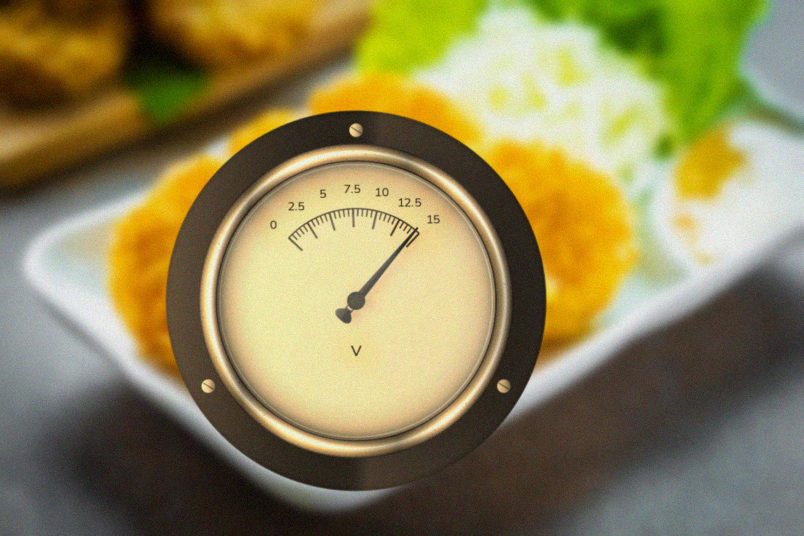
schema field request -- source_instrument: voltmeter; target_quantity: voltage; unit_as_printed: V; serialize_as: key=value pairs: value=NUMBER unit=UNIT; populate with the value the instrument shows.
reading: value=14.5 unit=V
